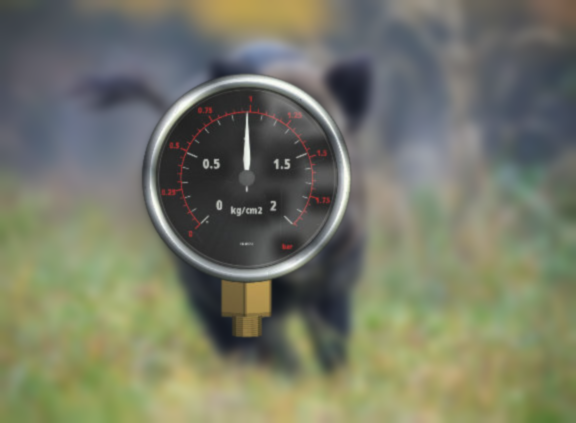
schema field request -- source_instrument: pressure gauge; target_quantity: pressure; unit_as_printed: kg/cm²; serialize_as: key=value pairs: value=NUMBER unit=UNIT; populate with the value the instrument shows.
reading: value=1 unit=kg/cm²
